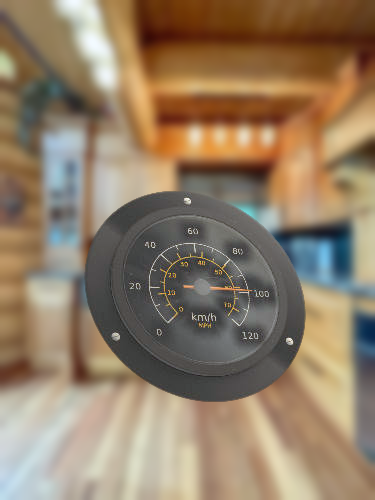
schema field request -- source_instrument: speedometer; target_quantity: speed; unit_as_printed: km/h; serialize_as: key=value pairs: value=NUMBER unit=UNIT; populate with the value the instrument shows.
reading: value=100 unit=km/h
